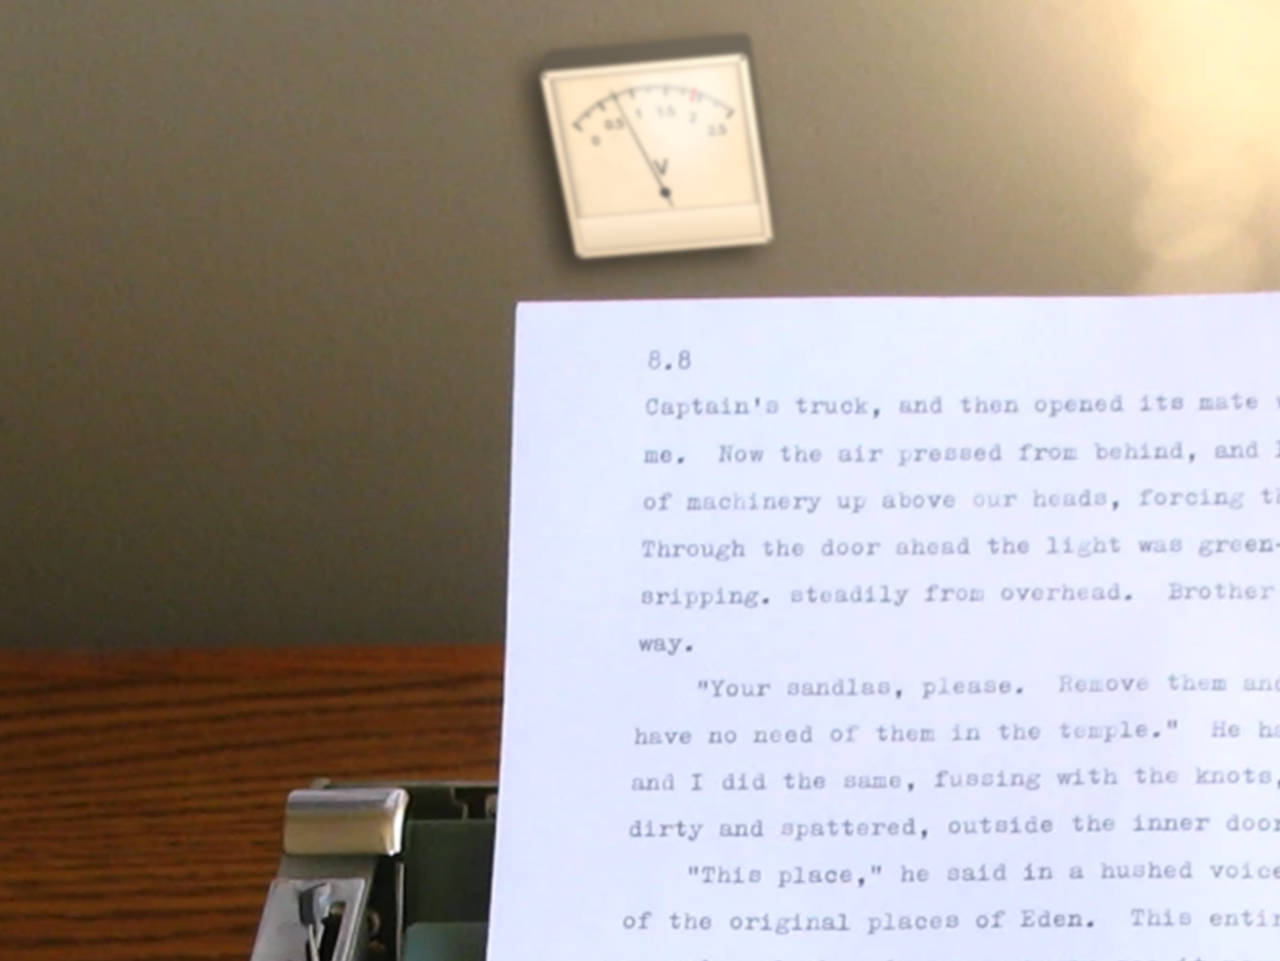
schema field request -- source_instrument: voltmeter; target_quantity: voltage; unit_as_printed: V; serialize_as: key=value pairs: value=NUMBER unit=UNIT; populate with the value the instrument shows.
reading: value=0.75 unit=V
